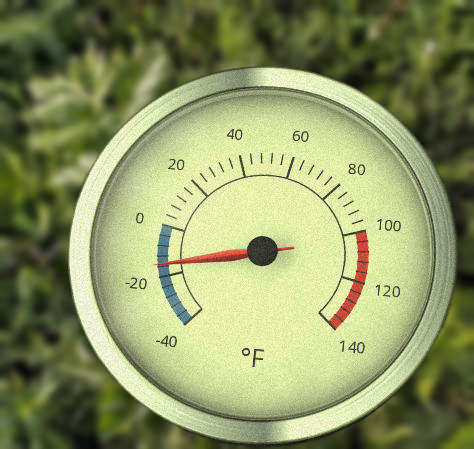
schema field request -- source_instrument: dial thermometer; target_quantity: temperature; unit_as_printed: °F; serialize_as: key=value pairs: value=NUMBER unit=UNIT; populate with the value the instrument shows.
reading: value=-16 unit=°F
